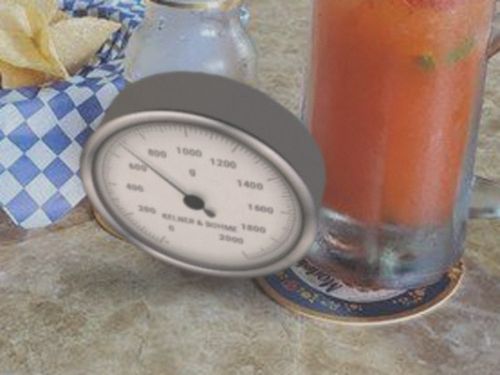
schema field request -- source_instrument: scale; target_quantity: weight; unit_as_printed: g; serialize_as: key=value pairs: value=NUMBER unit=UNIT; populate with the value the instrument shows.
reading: value=700 unit=g
